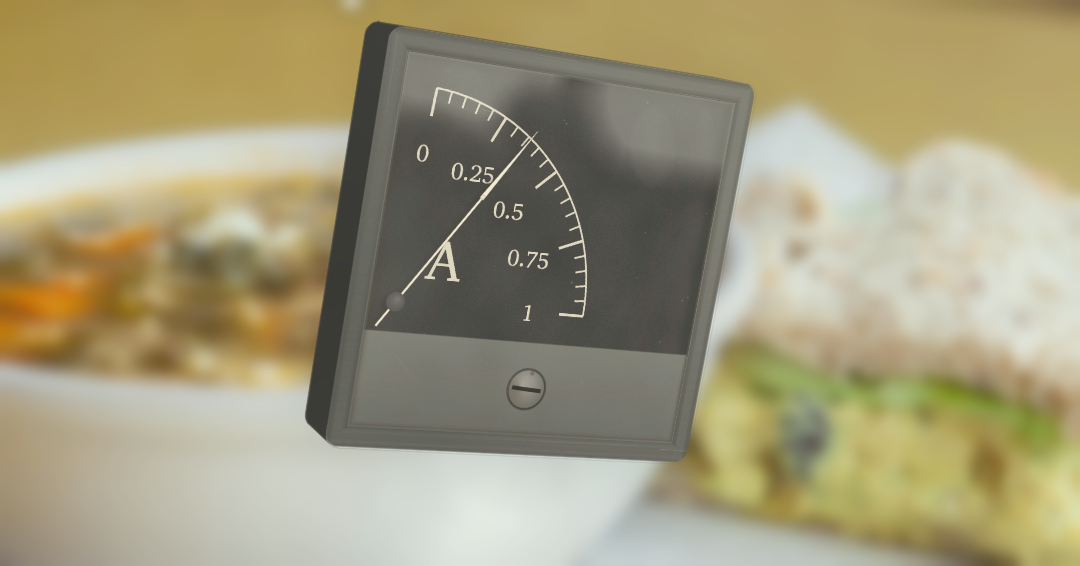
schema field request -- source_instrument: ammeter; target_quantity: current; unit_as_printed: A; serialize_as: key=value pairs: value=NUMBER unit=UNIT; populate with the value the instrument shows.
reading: value=0.35 unit=A
